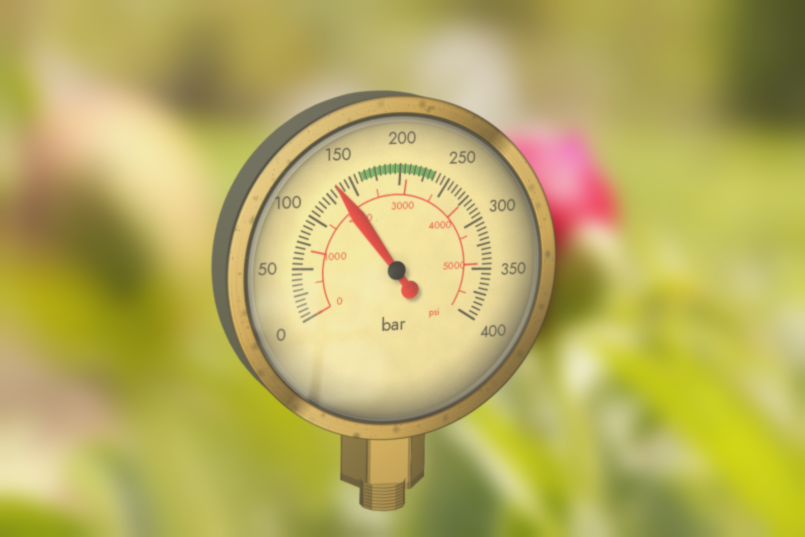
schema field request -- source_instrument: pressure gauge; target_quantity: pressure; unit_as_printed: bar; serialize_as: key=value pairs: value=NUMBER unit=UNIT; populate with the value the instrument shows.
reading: value=135 unit=bar
